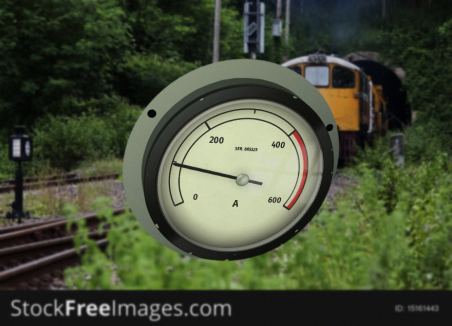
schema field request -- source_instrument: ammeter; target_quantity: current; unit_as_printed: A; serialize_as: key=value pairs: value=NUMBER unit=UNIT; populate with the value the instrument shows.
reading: value=100 unit=A
